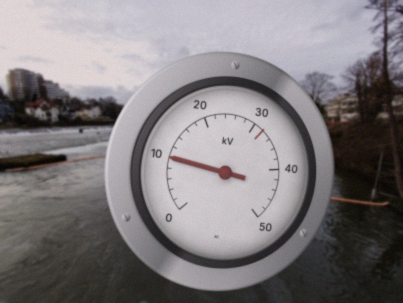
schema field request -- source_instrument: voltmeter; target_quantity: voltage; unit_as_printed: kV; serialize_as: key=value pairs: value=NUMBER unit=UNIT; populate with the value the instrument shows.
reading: value=10 unit=kV
